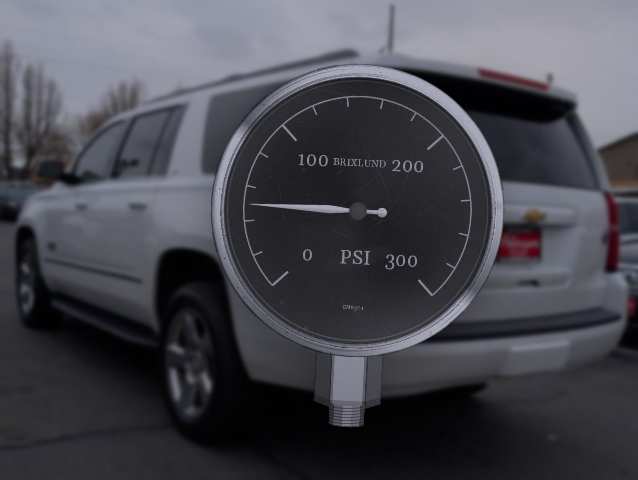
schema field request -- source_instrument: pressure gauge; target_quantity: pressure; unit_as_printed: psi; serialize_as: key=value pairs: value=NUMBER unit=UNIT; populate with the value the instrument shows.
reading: value=50 unit=psi
